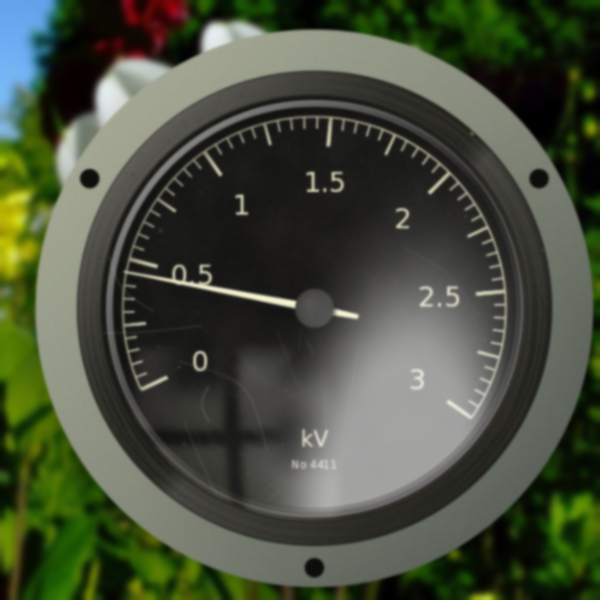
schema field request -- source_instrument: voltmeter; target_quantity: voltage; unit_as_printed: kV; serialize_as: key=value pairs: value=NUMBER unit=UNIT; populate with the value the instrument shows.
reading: value=0.45 unit=kV
